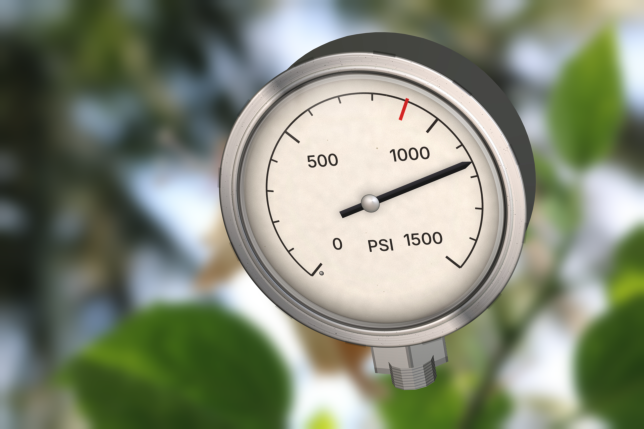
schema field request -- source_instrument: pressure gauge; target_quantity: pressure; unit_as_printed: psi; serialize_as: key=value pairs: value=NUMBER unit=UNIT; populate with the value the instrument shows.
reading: value=1150 unit=psi
